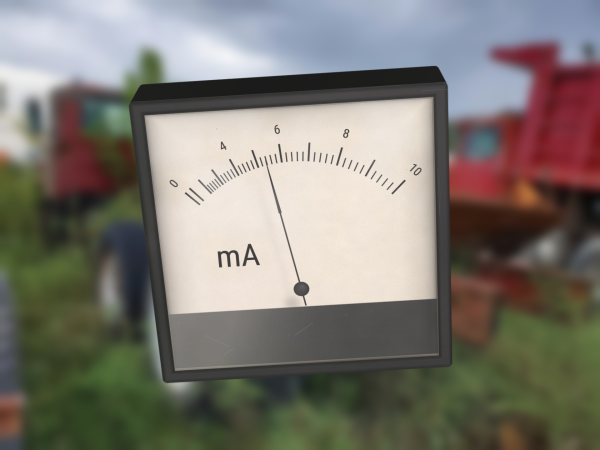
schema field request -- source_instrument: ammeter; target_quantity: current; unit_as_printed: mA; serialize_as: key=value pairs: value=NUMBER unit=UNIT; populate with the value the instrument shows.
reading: value=5.4 unit=mA
